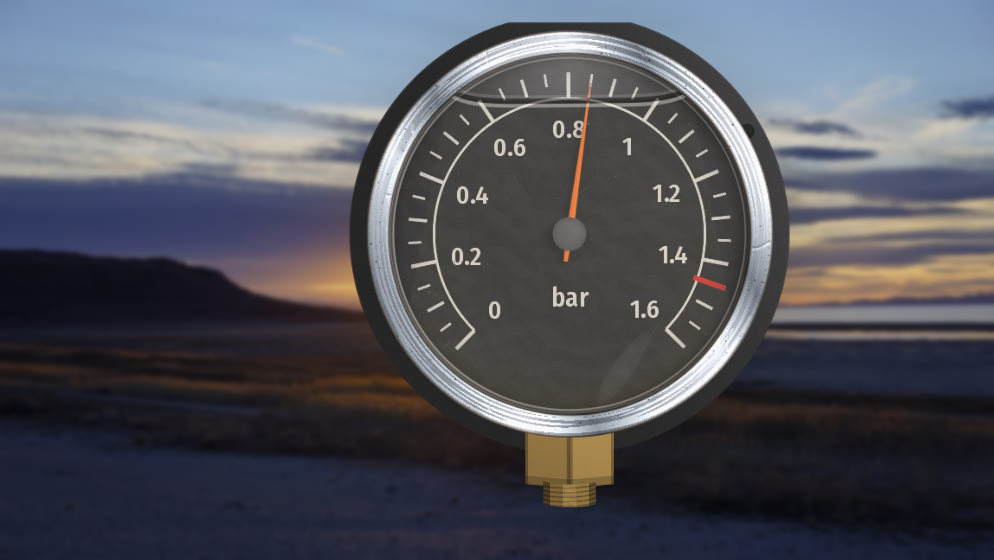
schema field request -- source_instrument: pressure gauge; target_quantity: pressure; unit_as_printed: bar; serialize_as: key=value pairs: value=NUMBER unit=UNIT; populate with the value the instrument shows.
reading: value=0.85 unit=bar
